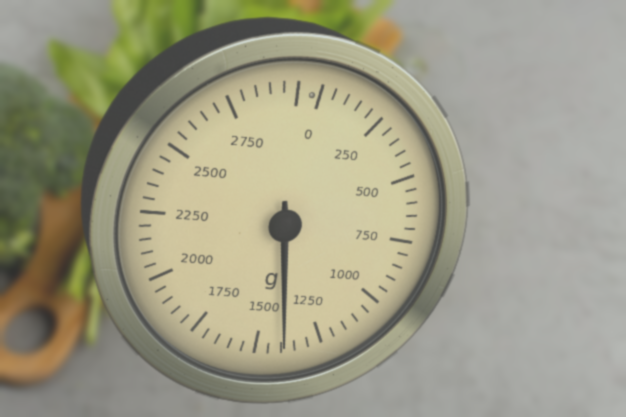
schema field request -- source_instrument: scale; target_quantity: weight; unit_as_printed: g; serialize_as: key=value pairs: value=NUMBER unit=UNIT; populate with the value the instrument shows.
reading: value=1400 unit=g
